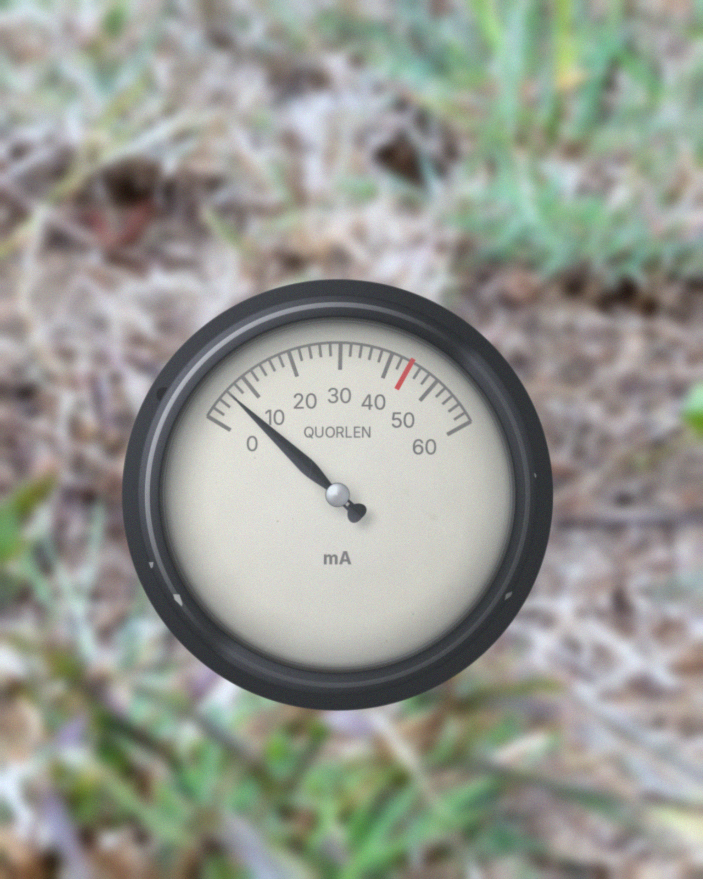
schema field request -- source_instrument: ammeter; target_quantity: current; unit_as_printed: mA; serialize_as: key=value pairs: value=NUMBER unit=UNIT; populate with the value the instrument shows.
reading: value=6 unit=mA
